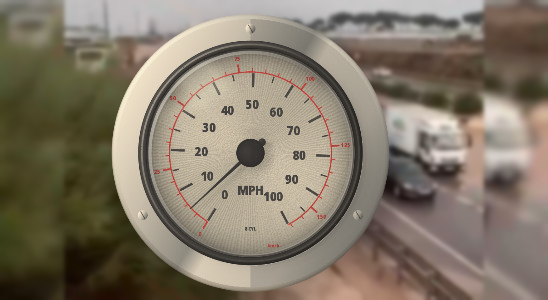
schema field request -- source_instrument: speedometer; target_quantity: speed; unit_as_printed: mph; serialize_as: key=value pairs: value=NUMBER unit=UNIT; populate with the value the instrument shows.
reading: value=5 unit=mph
